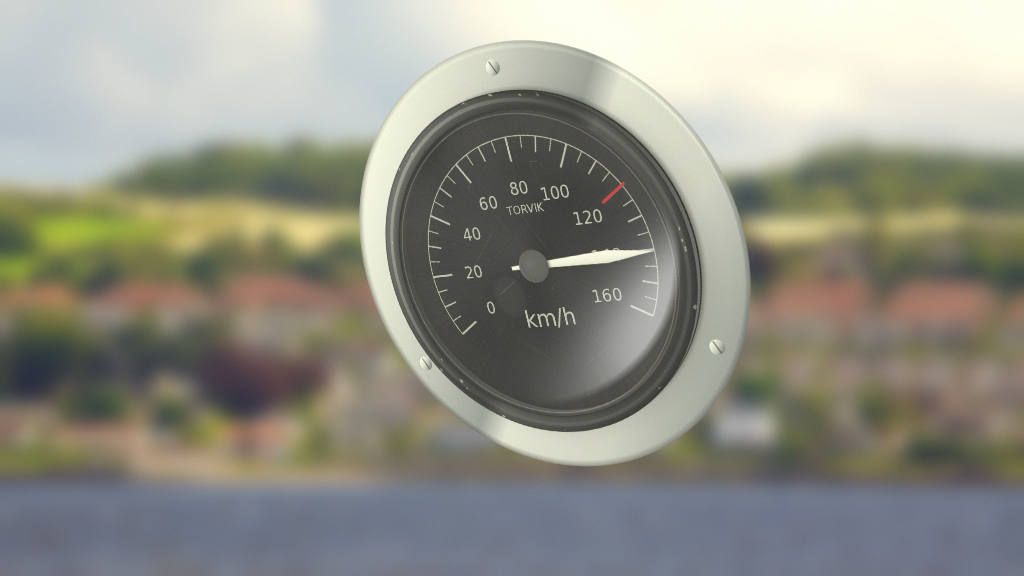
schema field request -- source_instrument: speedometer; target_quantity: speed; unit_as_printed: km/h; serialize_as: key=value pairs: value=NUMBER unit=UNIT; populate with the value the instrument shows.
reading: value=140 unit=km/h
